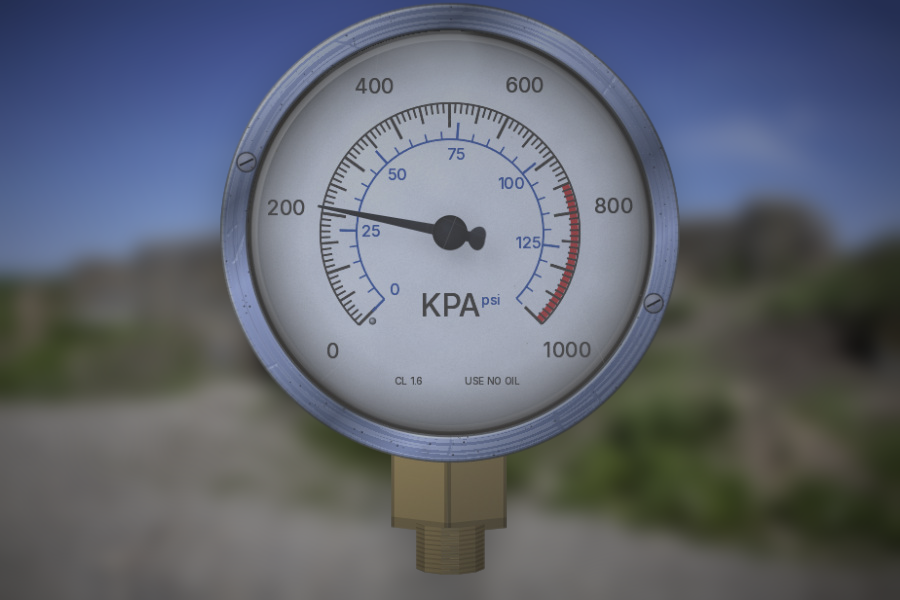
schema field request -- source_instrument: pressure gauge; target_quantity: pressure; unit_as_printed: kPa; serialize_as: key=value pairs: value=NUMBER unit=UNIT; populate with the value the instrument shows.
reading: value=210 unit=kPa
